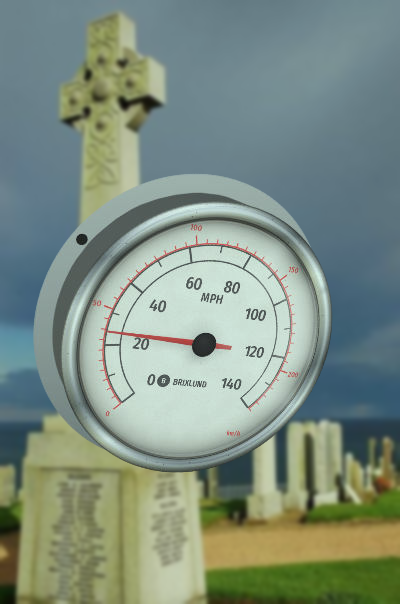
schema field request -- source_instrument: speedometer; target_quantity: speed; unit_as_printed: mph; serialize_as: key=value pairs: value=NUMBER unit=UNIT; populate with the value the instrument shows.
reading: value=25 unit=mph
